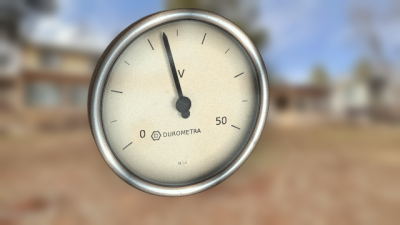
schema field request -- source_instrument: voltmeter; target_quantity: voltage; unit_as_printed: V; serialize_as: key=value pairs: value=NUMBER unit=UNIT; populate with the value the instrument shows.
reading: value=22.5 unit=V
